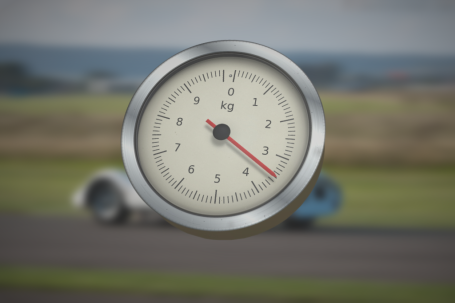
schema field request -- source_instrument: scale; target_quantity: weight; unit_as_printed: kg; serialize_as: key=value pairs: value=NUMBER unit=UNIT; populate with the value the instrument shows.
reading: value=3.5 unit=kg
